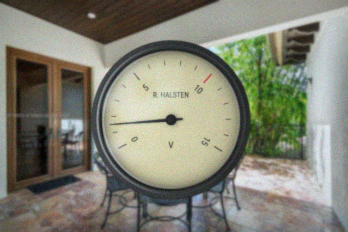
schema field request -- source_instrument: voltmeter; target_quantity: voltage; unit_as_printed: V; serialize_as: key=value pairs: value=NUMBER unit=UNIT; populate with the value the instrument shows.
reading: value=1.5 unit=V
